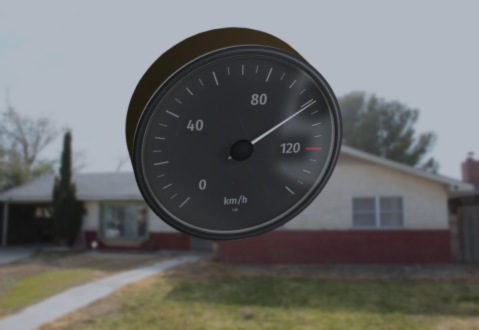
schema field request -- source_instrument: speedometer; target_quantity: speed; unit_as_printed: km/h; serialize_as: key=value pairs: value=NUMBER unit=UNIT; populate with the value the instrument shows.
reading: value=100 unit=km/h
